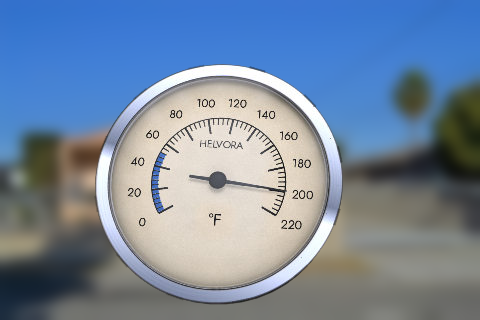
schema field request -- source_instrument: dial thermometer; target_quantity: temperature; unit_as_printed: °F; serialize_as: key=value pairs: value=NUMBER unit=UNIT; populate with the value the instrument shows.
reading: value=200 unit=°F
